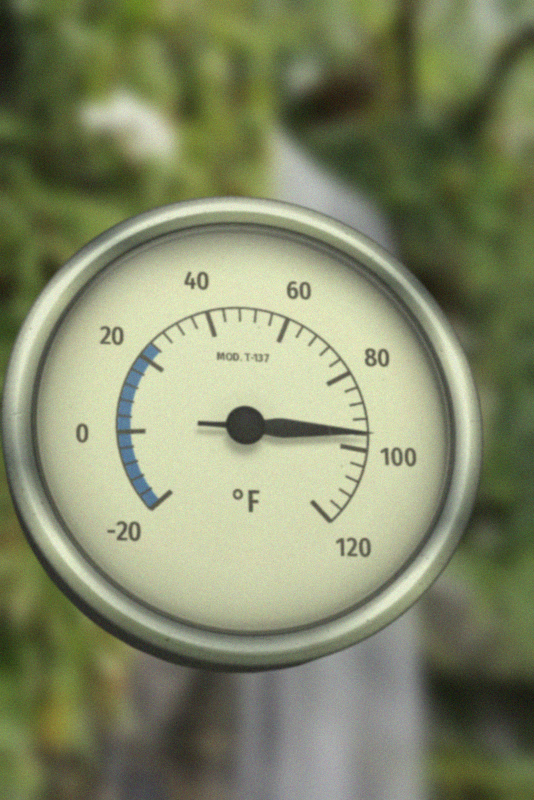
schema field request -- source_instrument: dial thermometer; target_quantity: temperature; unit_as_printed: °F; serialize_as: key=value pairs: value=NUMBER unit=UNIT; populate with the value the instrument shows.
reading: value=96 unit=°F
